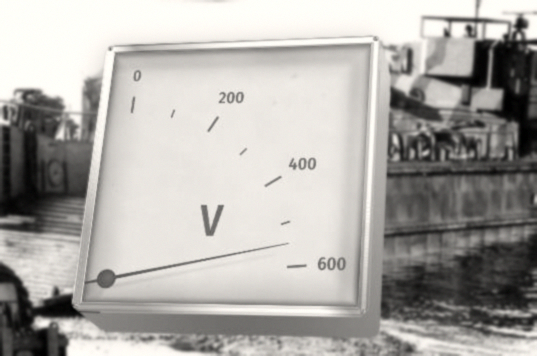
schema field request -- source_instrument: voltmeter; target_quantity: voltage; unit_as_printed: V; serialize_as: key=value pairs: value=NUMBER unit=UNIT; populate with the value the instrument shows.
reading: value=550 unit=V
